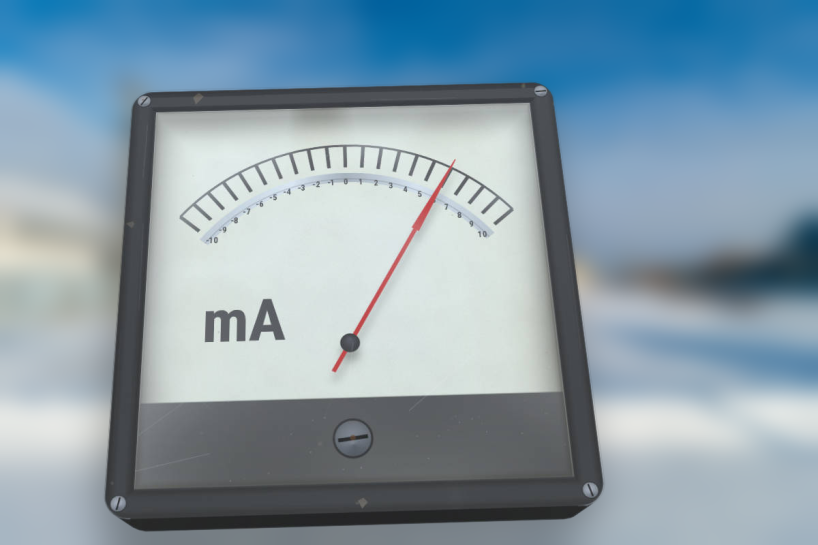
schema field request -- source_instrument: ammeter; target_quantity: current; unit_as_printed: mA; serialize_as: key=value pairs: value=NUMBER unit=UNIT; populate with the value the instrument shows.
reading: value=6 unit=mA
